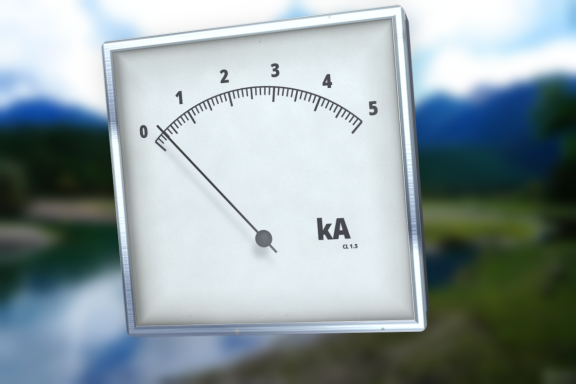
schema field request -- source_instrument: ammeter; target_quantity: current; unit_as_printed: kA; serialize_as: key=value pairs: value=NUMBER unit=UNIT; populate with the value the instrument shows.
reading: value=0.3 unit=kA
